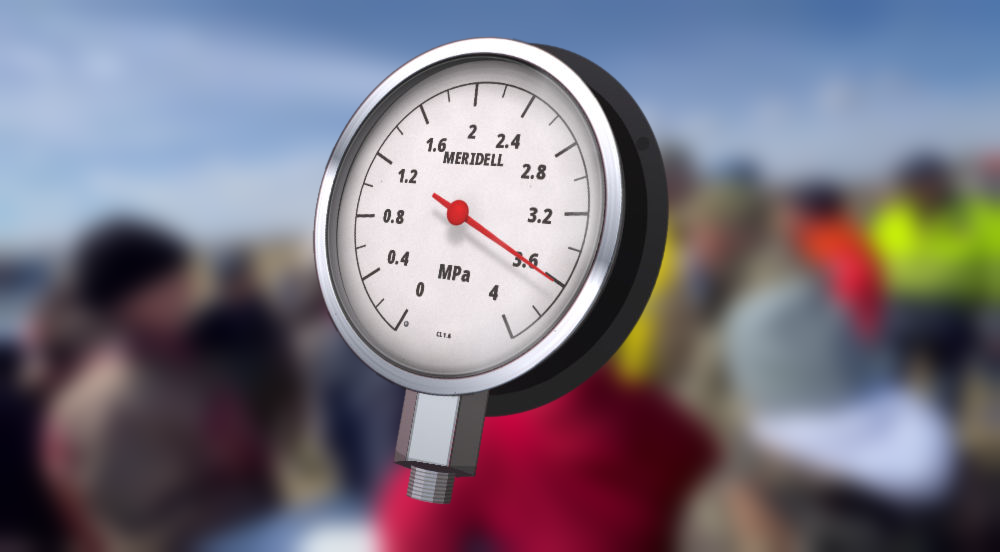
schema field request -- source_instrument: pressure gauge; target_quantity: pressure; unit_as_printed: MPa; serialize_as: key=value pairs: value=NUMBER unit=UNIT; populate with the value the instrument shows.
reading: value=3.6 unit=MPa
